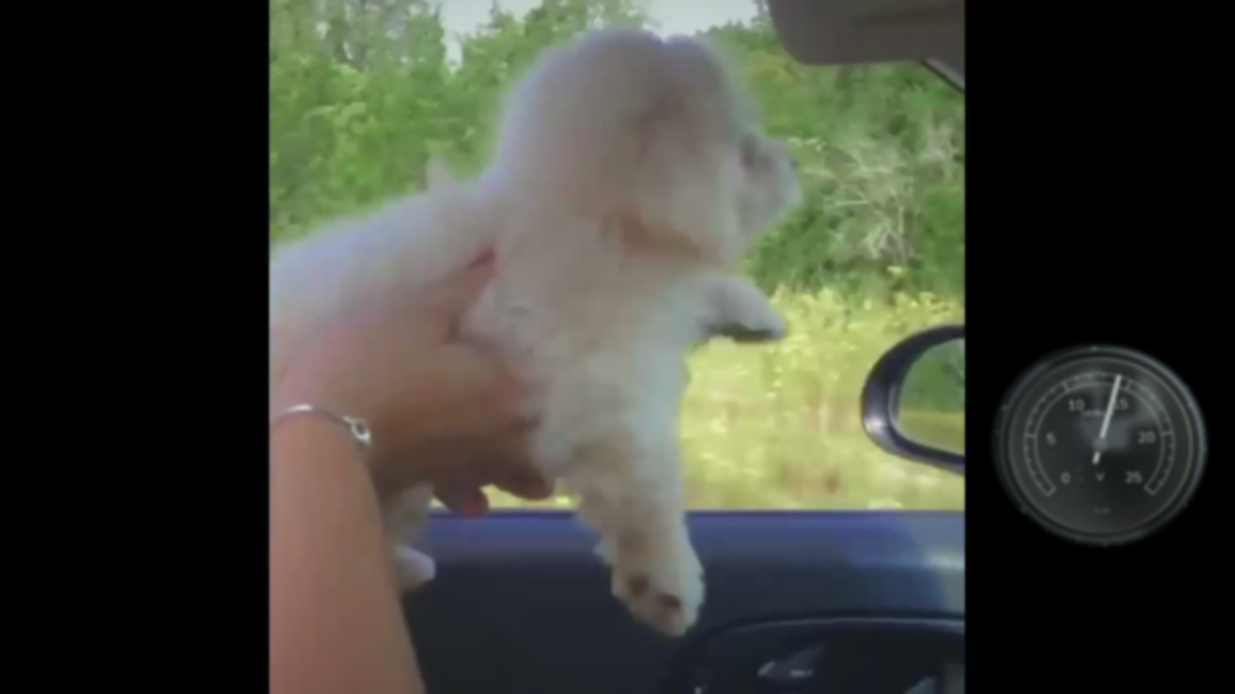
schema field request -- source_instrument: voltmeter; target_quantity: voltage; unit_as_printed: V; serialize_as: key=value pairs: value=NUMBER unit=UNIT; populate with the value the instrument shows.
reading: value=14 unit=V
